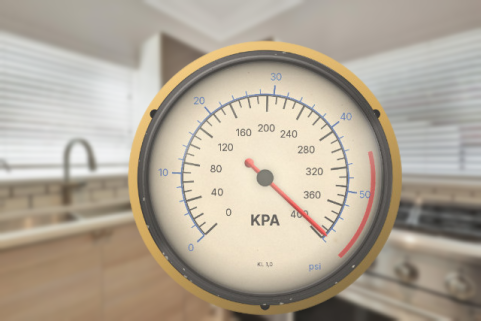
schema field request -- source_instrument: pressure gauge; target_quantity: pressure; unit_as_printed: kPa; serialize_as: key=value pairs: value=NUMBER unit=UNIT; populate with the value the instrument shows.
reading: value=395 unit=kPa
